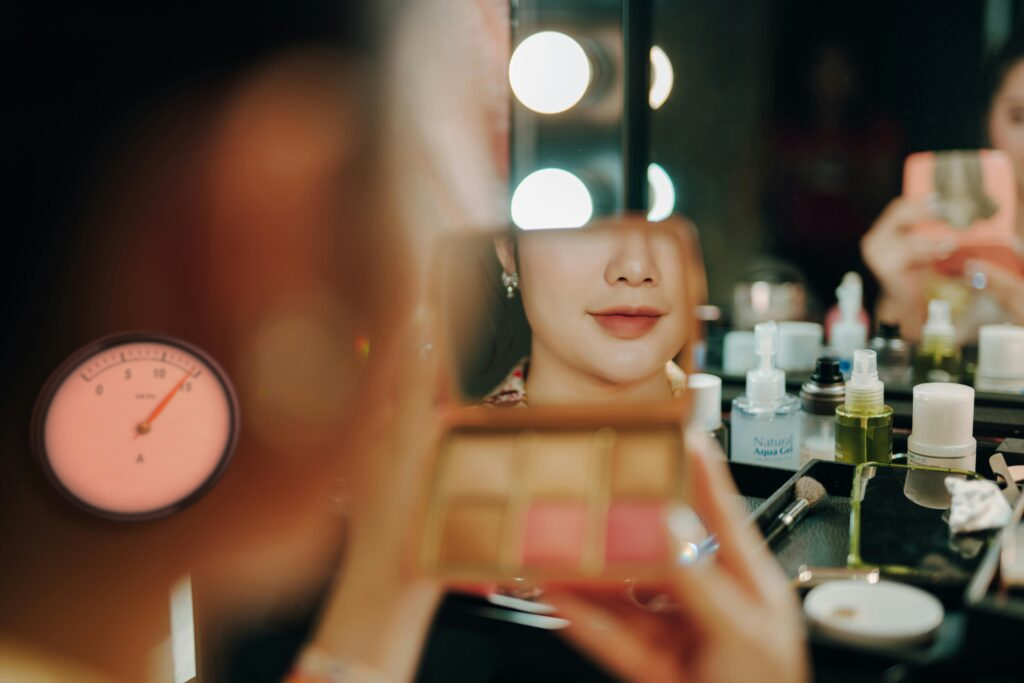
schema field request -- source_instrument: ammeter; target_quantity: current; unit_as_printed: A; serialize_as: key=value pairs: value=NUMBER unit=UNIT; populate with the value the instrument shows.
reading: value=14 unit=A
